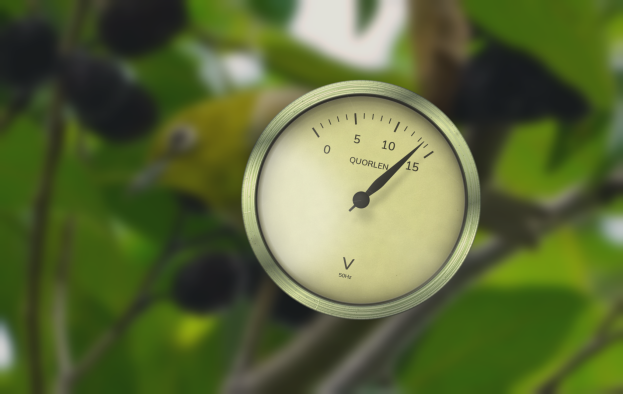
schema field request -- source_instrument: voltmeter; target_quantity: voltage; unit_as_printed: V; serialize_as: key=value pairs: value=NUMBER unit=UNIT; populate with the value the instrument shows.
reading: value=13.5 unit=V
